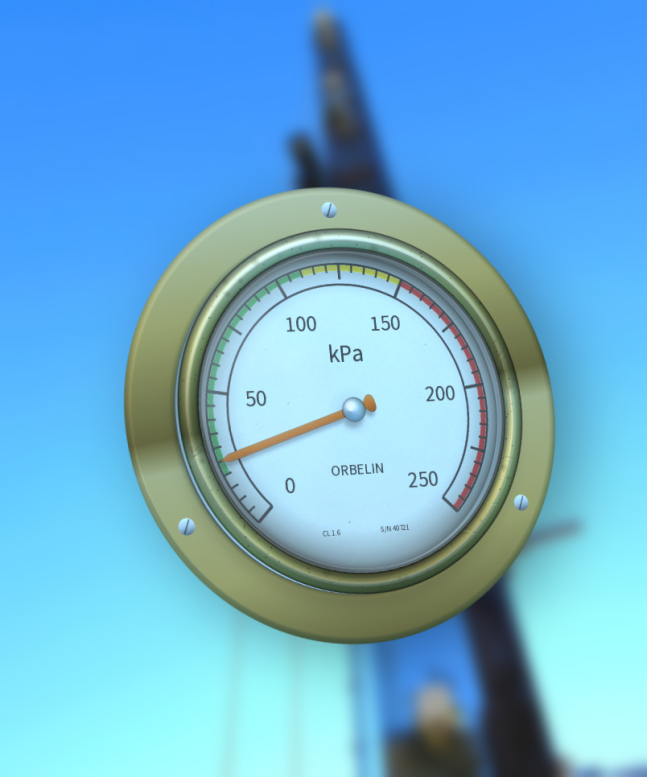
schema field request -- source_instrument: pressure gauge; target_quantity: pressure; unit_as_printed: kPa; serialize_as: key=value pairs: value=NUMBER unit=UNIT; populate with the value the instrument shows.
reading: value=25 unit=kPa
